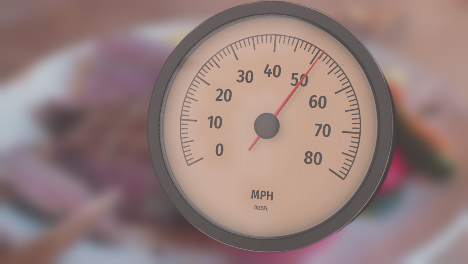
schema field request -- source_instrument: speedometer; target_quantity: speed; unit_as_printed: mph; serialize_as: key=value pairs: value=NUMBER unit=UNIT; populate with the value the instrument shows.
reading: value=51 unit=mph
